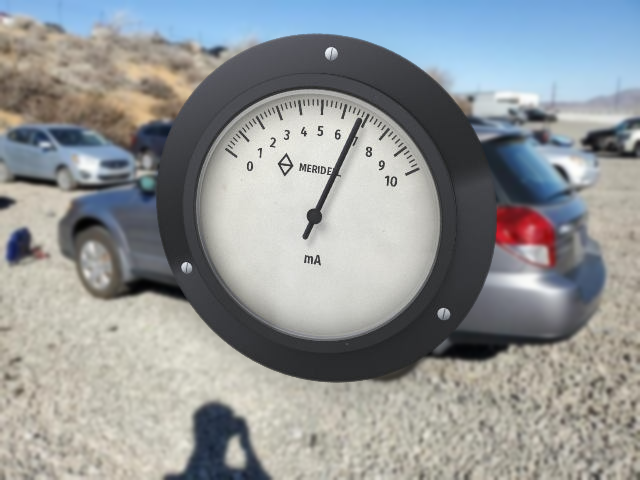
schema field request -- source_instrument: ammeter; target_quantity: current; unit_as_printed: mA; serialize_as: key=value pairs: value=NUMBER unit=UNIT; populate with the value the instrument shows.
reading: value=6.8 unit=mA
